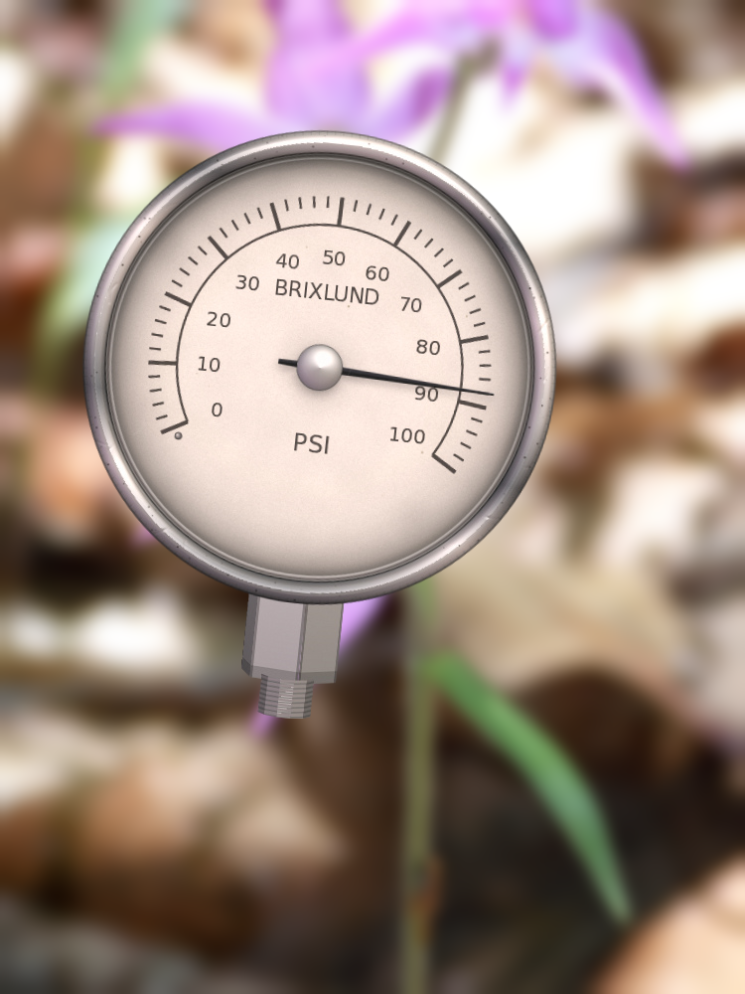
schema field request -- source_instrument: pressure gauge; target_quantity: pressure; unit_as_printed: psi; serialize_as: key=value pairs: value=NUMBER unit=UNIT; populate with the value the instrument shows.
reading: value=88 unit=psi
